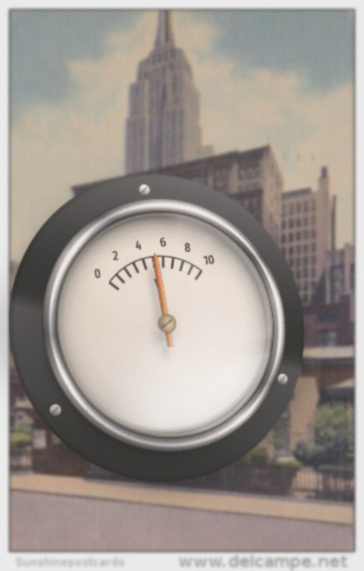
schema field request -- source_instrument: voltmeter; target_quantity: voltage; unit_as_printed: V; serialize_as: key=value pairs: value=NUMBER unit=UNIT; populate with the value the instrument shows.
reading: value=5 unit=V
